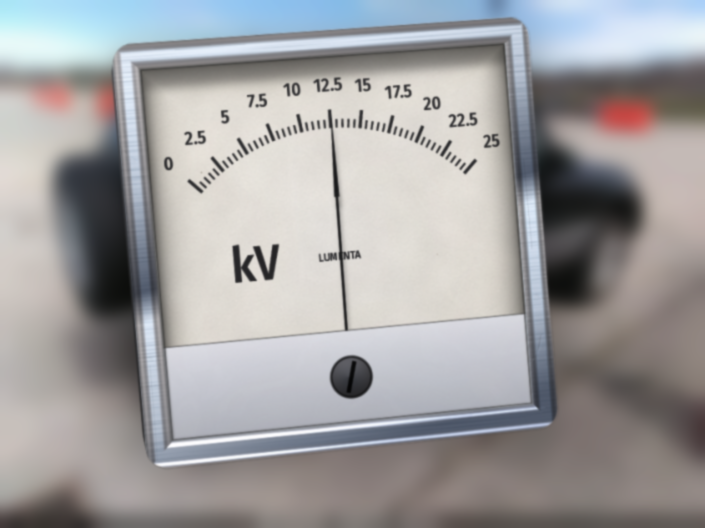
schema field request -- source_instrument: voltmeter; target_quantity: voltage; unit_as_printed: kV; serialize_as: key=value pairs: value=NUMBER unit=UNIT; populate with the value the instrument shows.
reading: value=12.5 unit=kV
